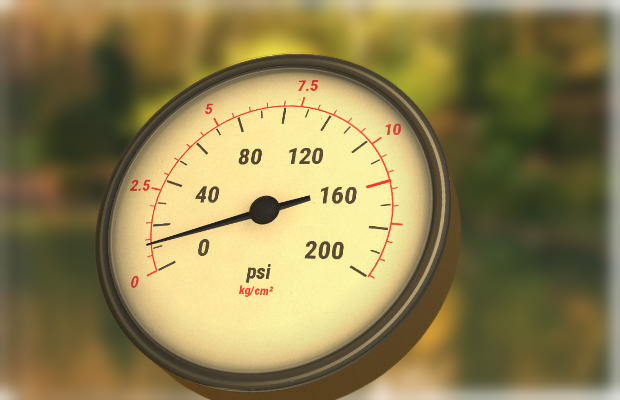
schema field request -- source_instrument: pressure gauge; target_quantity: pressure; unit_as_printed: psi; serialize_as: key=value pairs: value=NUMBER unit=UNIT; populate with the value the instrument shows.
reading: value=10 unit=psi
